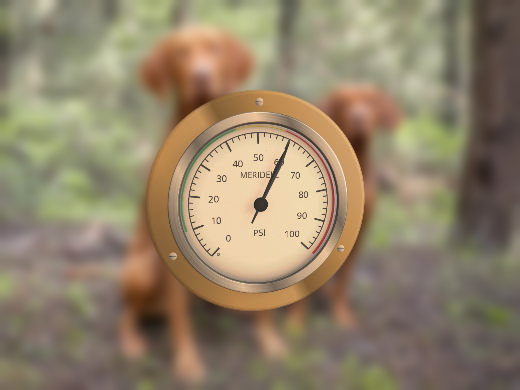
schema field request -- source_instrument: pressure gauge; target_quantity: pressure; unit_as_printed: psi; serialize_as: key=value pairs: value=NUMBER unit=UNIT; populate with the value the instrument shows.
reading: value=60 unit=psi
